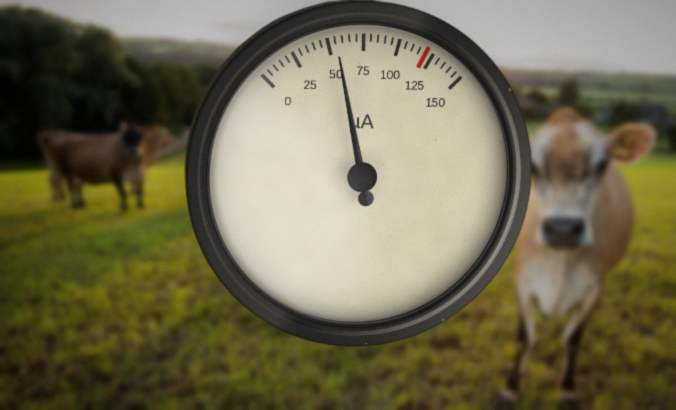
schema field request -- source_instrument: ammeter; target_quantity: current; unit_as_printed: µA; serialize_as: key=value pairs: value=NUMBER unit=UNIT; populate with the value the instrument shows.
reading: value=55 unit=µA
